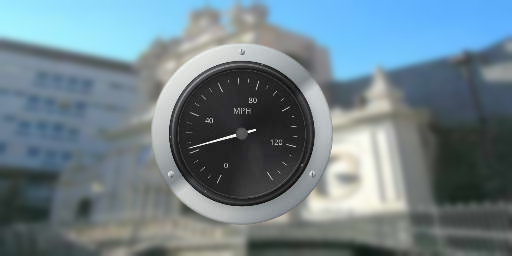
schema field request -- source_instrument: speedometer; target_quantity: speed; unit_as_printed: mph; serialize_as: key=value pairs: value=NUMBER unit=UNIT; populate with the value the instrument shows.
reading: value=22.5 unit=mph
